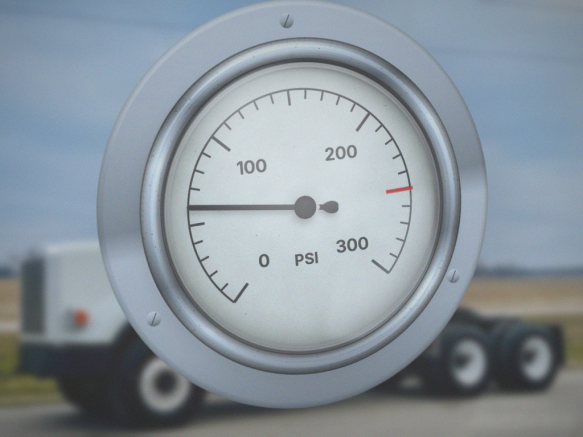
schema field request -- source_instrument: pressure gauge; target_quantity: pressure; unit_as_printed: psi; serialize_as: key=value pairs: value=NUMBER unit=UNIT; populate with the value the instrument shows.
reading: value=60 unit=psi
